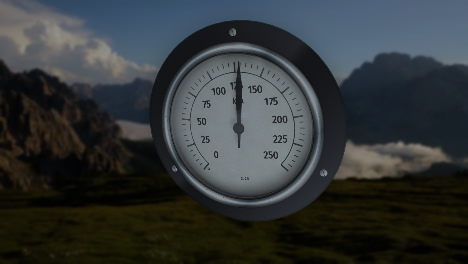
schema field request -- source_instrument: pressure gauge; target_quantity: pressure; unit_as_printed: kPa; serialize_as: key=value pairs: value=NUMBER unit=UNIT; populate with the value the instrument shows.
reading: value=130 unit=kPa
